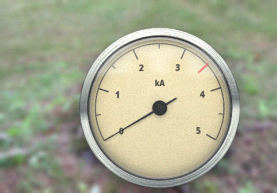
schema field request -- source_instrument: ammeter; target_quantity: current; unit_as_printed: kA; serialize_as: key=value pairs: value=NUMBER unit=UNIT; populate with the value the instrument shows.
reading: value=0 unit=kA
